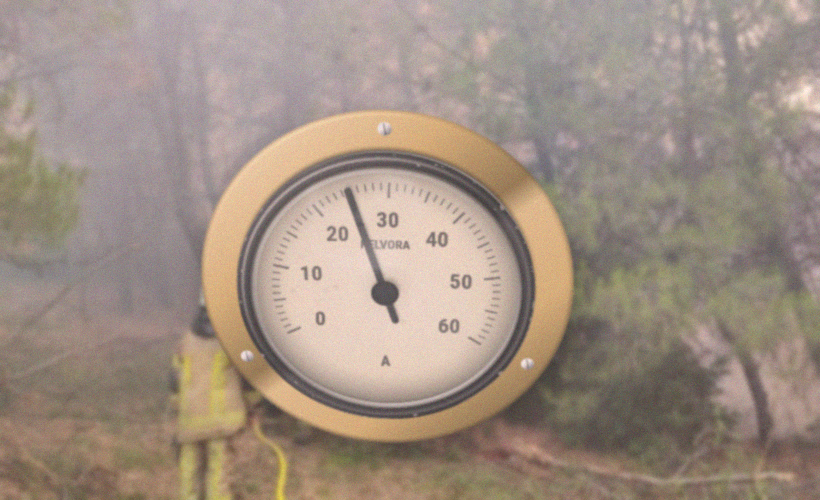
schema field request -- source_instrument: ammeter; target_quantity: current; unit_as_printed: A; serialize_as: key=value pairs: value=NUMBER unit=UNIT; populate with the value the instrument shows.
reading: value=25 unit=A
